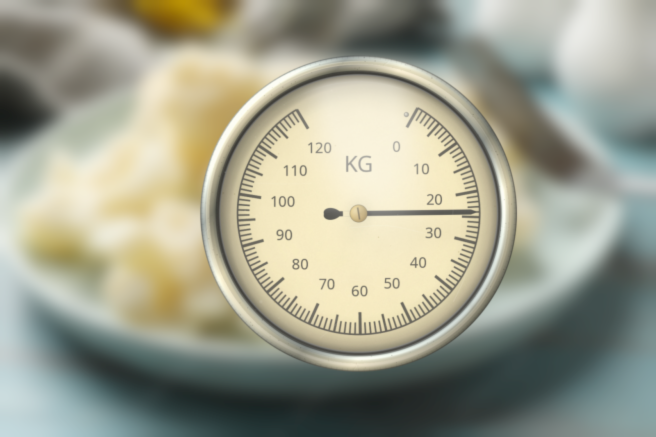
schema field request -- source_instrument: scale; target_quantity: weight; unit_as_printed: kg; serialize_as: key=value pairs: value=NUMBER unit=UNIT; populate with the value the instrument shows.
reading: value=24 unit=kg
